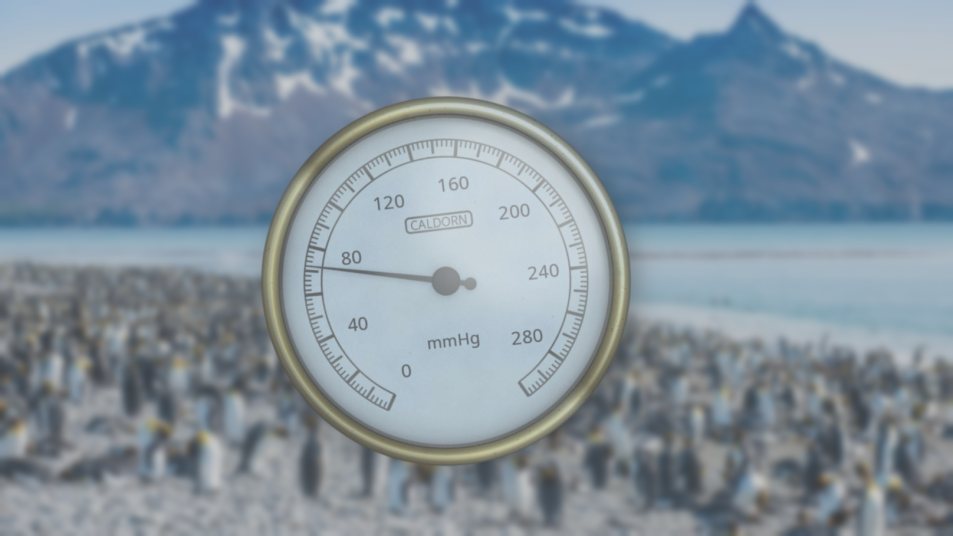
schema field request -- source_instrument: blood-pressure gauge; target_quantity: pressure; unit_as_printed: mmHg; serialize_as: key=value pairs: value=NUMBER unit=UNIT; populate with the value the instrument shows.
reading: value=72 unit=mmHg
